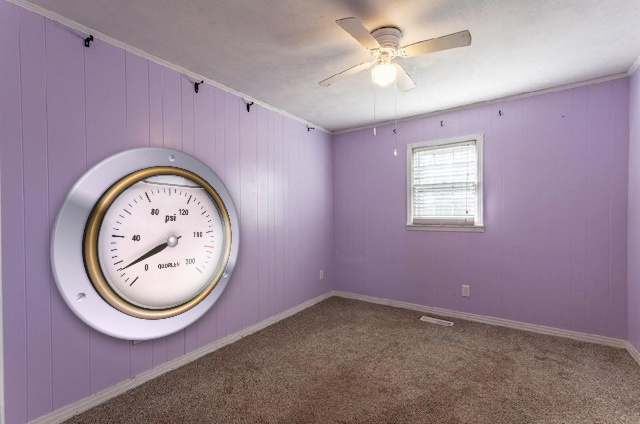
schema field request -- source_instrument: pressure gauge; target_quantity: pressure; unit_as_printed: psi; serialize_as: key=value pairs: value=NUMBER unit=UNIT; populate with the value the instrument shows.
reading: value=15 unit=psi
